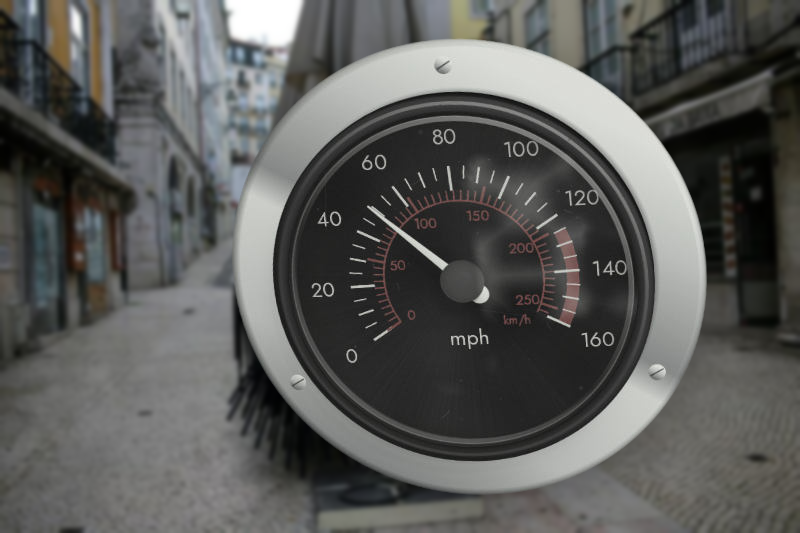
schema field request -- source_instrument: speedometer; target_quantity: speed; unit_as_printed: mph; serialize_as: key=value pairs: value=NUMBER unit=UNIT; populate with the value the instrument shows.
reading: value=50 unit=mph
